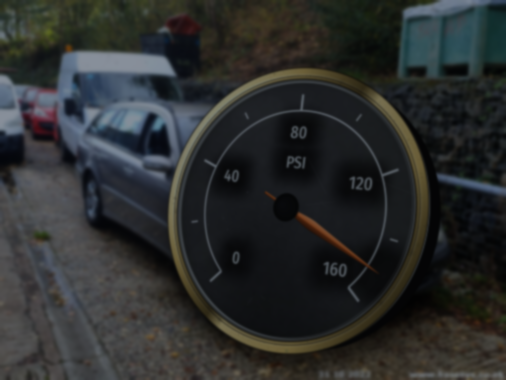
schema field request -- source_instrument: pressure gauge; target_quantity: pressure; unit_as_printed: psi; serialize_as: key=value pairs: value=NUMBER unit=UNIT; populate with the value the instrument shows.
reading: value=150 unit=psi
